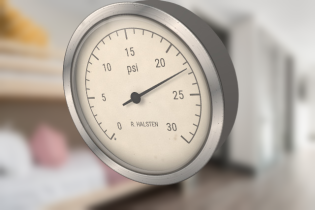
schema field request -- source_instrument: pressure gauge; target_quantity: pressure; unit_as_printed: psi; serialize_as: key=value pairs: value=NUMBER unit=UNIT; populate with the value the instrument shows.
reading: value=22.5 unit=psi
